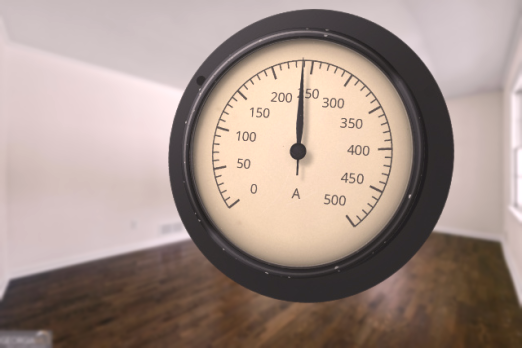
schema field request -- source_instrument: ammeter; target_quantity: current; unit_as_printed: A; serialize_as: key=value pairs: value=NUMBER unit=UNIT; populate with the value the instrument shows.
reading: value=240 unit=A
